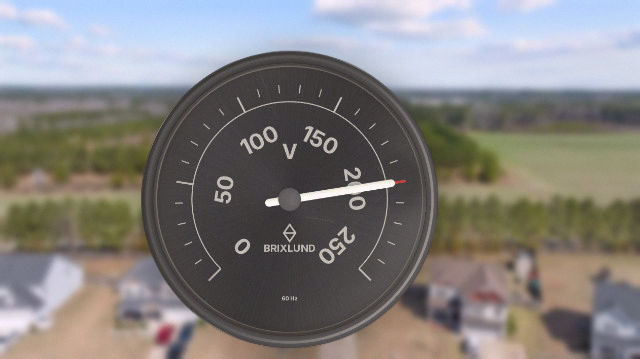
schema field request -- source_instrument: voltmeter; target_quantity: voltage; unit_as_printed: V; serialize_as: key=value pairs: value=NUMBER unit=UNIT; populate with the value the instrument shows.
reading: value=200 unit=V
